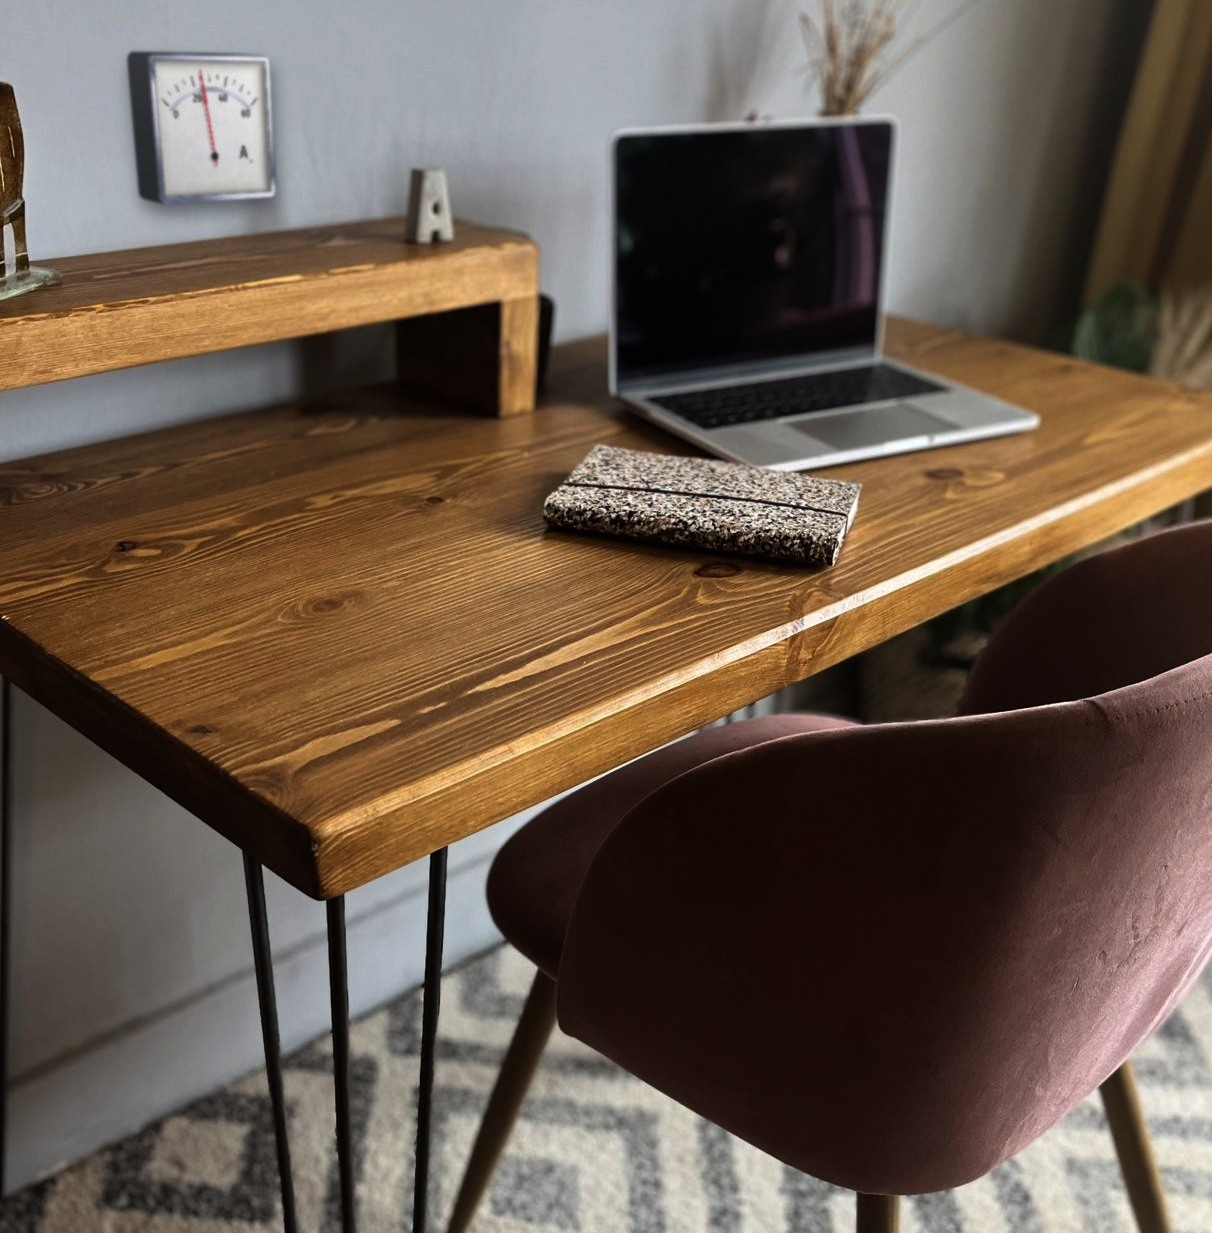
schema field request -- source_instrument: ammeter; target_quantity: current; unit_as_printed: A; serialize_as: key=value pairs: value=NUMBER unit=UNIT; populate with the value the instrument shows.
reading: value=25 unit=A
